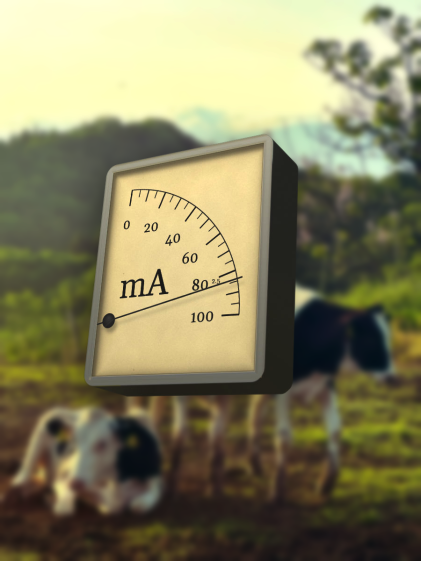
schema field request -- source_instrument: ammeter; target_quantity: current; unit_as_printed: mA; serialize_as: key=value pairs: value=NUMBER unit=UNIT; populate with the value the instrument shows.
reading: value=85 unit=mA
